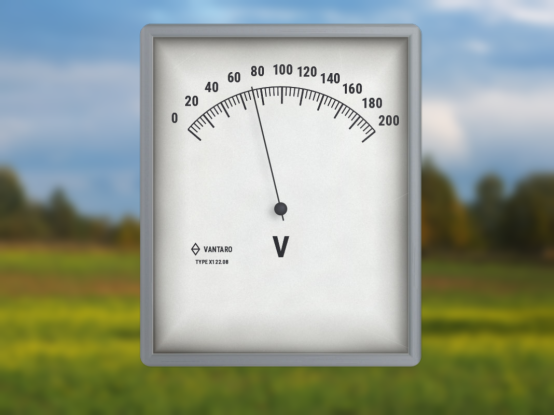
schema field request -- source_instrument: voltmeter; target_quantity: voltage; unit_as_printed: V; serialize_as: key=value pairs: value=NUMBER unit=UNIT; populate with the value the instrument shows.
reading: value=72 unit=V
